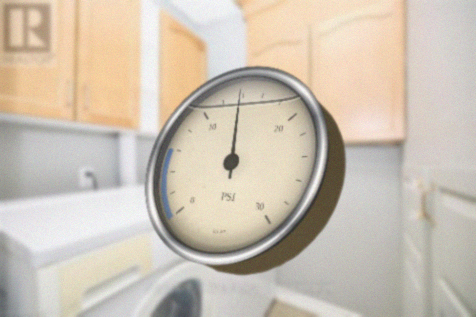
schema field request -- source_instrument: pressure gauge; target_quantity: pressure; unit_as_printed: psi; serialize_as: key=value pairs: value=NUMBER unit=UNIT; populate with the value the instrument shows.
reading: value=14 unit=psi
